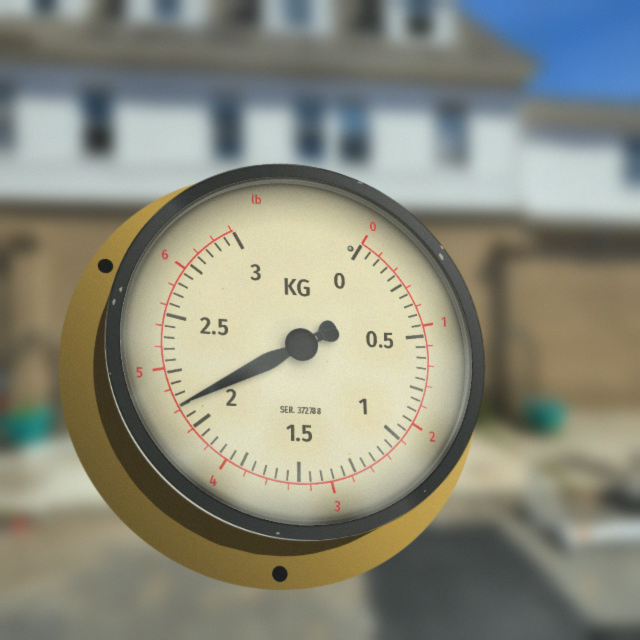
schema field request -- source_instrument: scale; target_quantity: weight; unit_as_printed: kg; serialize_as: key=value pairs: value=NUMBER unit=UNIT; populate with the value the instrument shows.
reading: value=2.1 unit=kg
